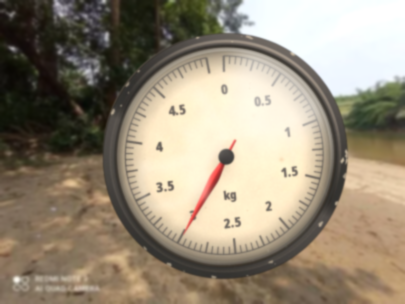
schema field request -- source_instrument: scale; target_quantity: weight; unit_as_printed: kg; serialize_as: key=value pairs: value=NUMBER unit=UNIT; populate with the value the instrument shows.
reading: value=3 unit=kg
